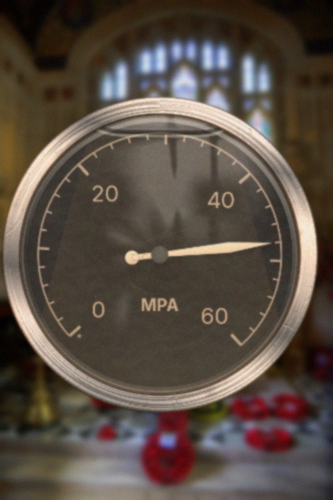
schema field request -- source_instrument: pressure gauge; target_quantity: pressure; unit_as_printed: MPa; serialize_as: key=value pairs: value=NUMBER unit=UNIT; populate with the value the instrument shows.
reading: value=48 unit=MPa
